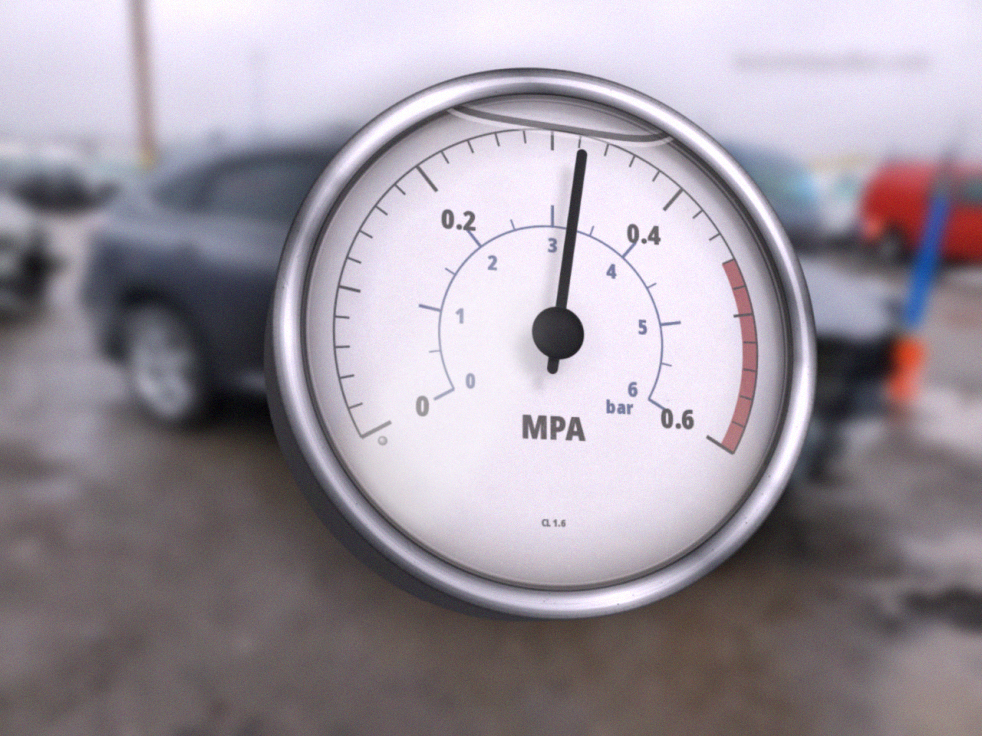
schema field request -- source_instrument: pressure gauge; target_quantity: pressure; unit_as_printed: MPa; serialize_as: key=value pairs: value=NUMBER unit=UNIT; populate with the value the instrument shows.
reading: value=0.32 unit=MPa
